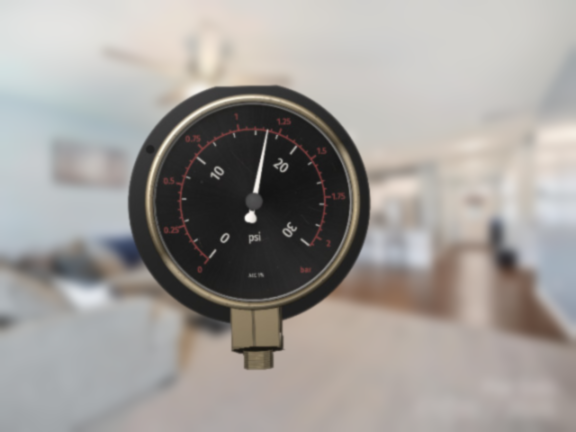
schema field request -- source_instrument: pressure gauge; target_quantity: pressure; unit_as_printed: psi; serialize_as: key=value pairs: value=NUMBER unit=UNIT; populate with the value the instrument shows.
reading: value=17 unit=psi
